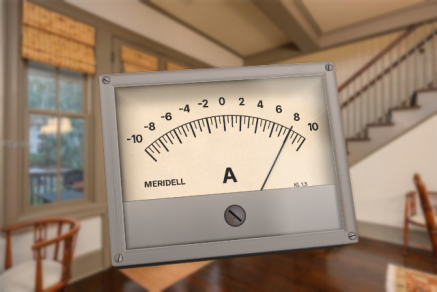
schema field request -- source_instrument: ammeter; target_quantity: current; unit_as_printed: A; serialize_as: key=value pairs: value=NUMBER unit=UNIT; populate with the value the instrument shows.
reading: value=8 unit=A
